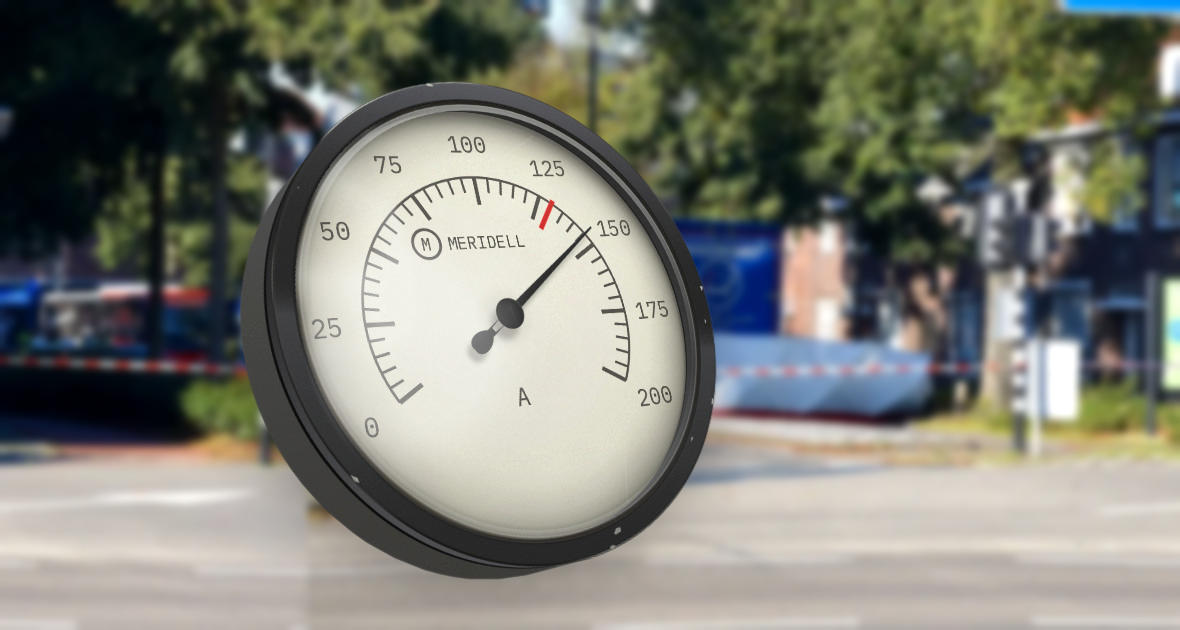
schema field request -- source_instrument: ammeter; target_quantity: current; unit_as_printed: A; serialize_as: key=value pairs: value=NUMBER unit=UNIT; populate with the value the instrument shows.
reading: value=145 unit=A
